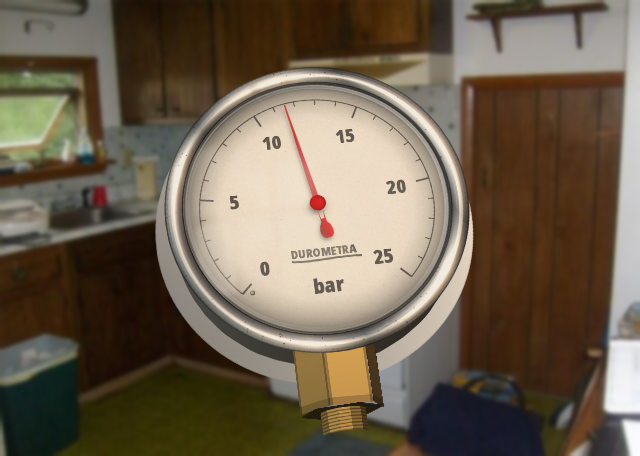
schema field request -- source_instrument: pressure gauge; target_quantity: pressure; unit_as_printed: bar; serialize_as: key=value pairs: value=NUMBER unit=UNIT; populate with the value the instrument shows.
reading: value=11.5 unit=bar
